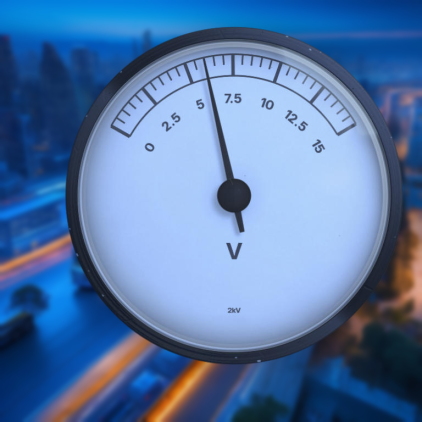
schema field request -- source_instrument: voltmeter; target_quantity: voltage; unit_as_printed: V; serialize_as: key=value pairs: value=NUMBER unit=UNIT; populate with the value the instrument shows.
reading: value=6 unit=V
